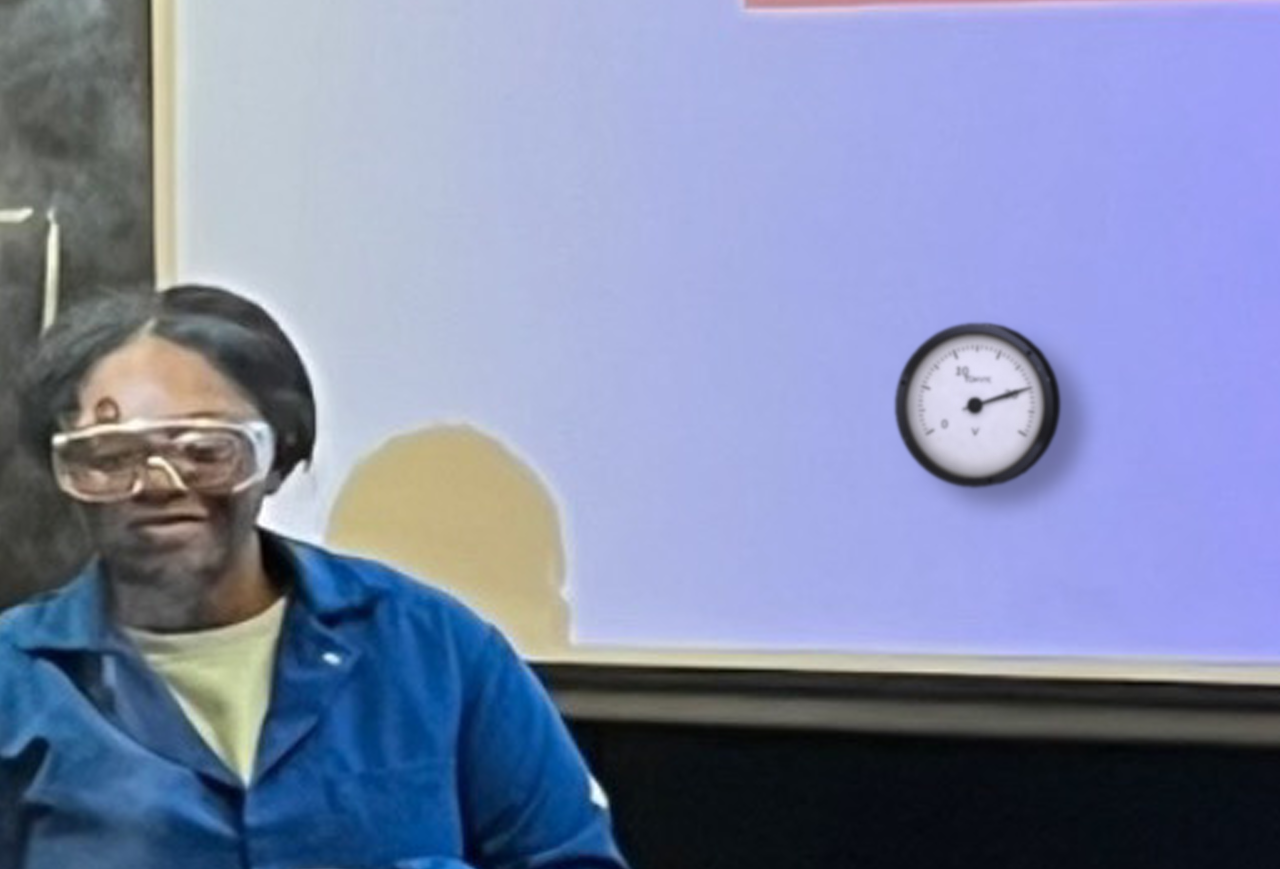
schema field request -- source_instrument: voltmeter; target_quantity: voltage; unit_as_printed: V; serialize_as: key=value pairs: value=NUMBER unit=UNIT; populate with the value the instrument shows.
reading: value=20 unit=V
